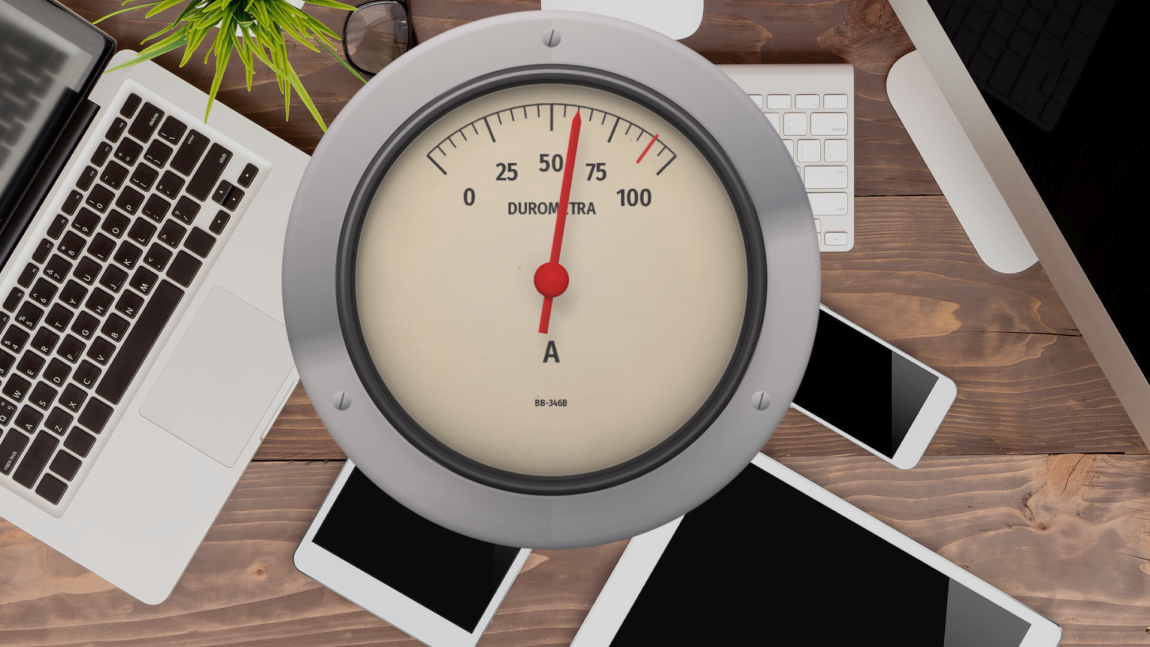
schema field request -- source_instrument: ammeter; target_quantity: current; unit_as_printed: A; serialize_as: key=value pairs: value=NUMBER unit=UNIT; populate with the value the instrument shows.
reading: value=60 unit=A
